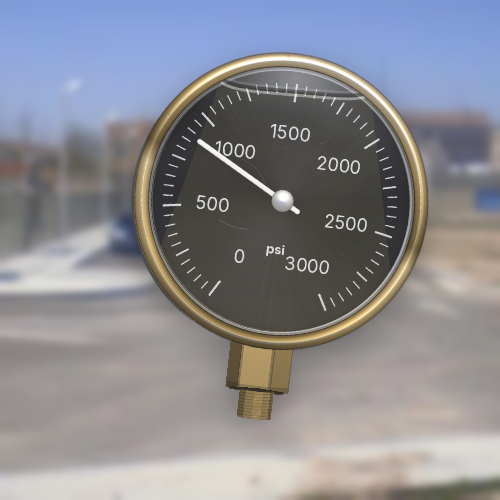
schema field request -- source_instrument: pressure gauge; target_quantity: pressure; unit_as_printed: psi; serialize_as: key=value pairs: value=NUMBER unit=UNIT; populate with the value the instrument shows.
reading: value=875 unit=psi
